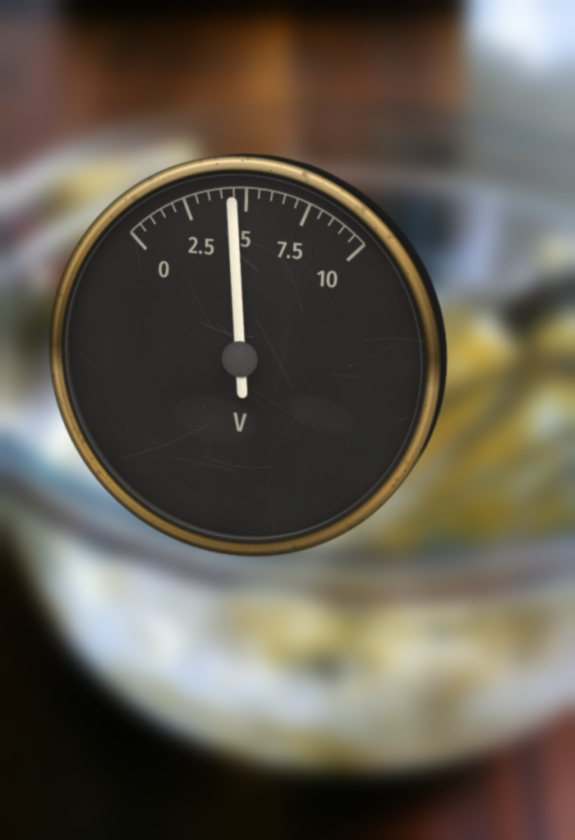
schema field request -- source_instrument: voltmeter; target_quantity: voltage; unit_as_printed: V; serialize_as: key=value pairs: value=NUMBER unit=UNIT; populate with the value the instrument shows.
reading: value=4.5 unit=V
